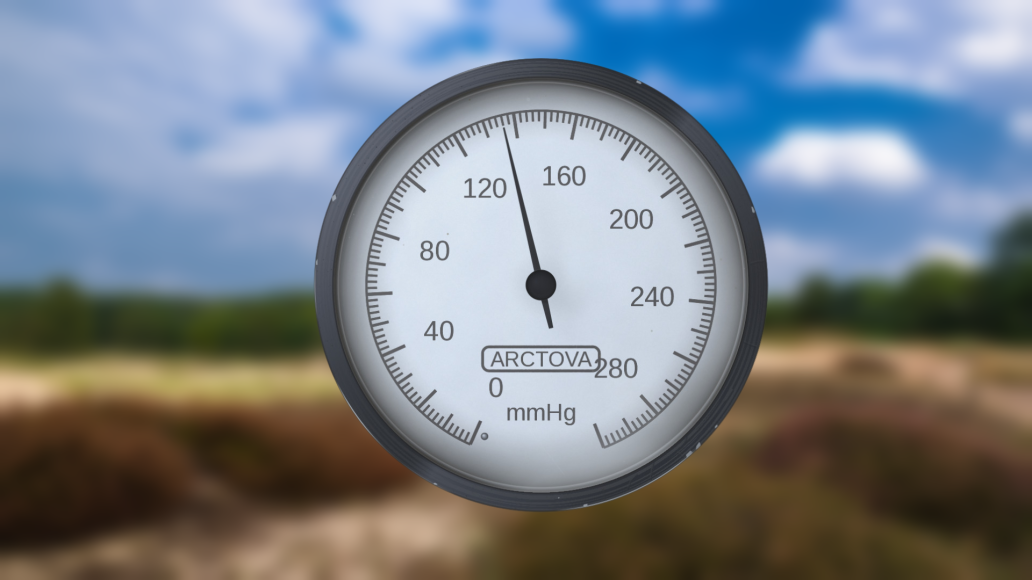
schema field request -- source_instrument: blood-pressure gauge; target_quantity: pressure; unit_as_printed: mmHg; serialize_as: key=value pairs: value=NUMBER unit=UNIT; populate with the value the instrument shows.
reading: value=136 unit=mmHg
